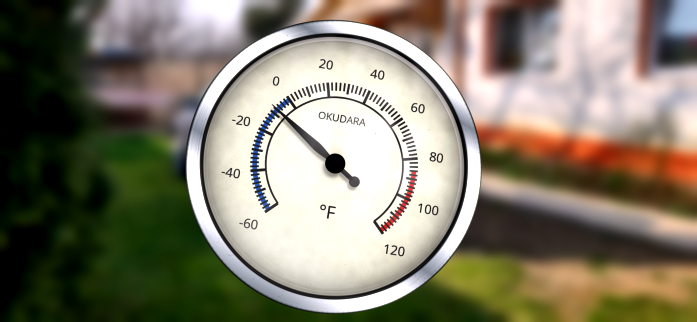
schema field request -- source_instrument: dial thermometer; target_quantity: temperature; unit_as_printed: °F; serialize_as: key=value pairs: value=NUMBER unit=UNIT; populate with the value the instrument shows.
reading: value=-8 unit=°F
